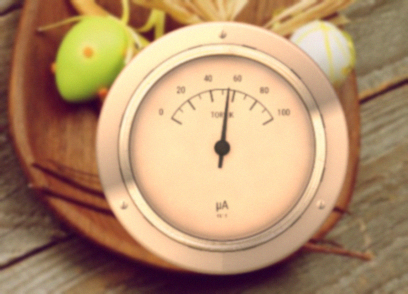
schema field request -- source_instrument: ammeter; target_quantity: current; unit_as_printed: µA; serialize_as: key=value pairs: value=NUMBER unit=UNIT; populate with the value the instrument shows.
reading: value=55 unit=µA
